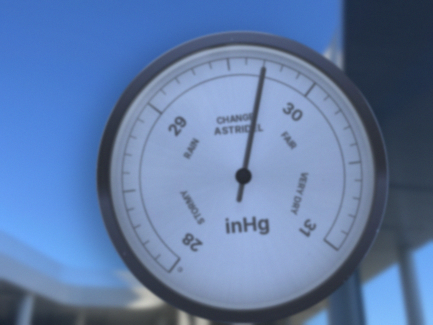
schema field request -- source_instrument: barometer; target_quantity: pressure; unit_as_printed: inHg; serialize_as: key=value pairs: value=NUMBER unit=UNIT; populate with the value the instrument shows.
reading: value=29.7 unit=inHg
